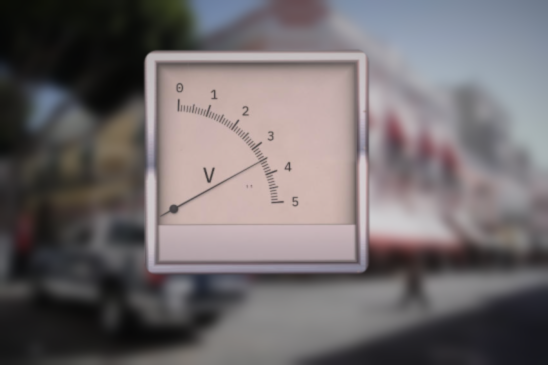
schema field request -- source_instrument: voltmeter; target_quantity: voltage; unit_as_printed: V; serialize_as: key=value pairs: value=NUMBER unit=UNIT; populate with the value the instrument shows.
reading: value=3.5 unit=V
